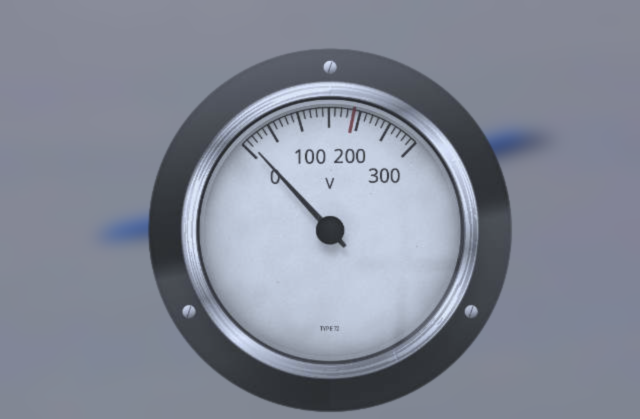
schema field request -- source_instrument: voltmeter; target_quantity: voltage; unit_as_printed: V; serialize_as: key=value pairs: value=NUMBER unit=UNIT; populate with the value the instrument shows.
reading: value=10 unit=V
